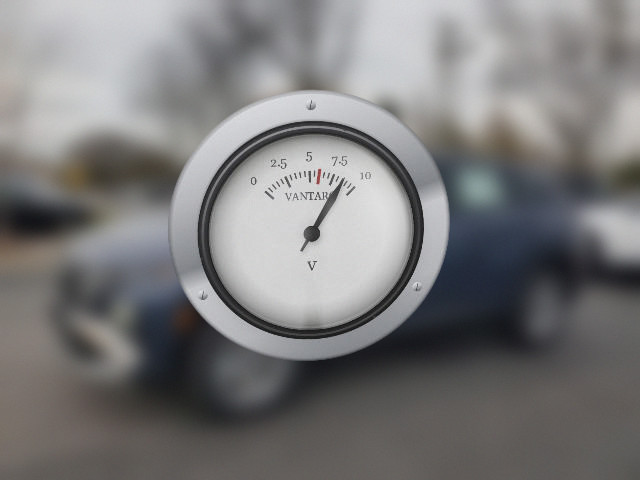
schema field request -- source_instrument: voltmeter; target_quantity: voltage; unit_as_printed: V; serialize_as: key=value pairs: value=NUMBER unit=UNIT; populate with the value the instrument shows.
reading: value=8.5 unit=V
